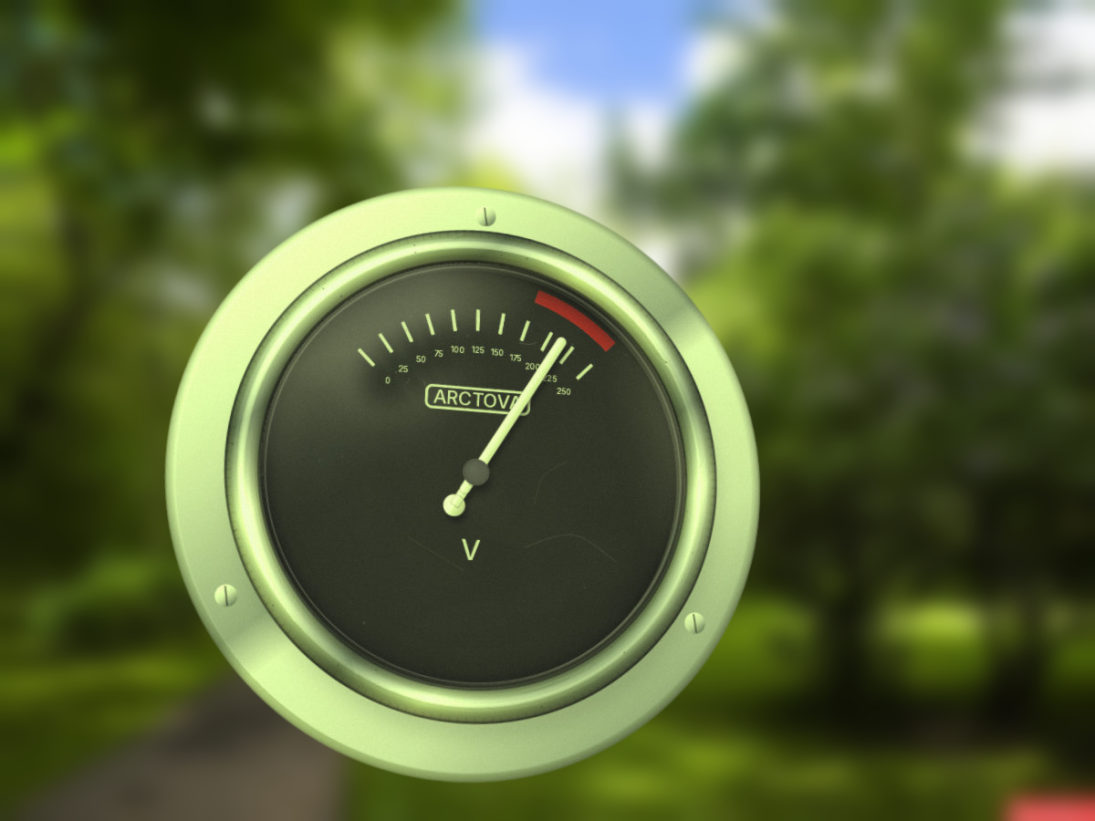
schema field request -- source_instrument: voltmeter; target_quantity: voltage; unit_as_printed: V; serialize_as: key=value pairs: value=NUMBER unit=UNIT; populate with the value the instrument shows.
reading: value=212.5 unit=V
